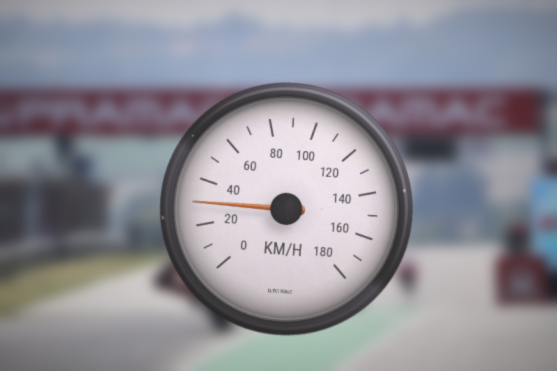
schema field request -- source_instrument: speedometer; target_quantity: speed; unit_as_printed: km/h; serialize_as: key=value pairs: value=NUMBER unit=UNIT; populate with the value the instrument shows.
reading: value=30 unit=km/h
